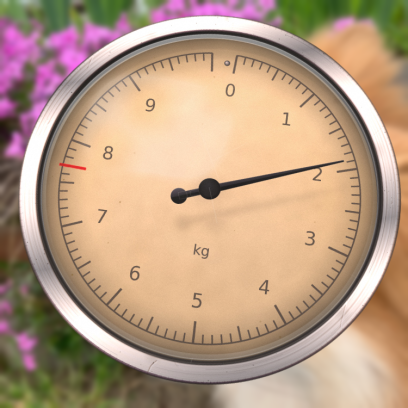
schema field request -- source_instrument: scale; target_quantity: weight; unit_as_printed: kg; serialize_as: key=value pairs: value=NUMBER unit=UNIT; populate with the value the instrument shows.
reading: value=1.9 unit=kg
